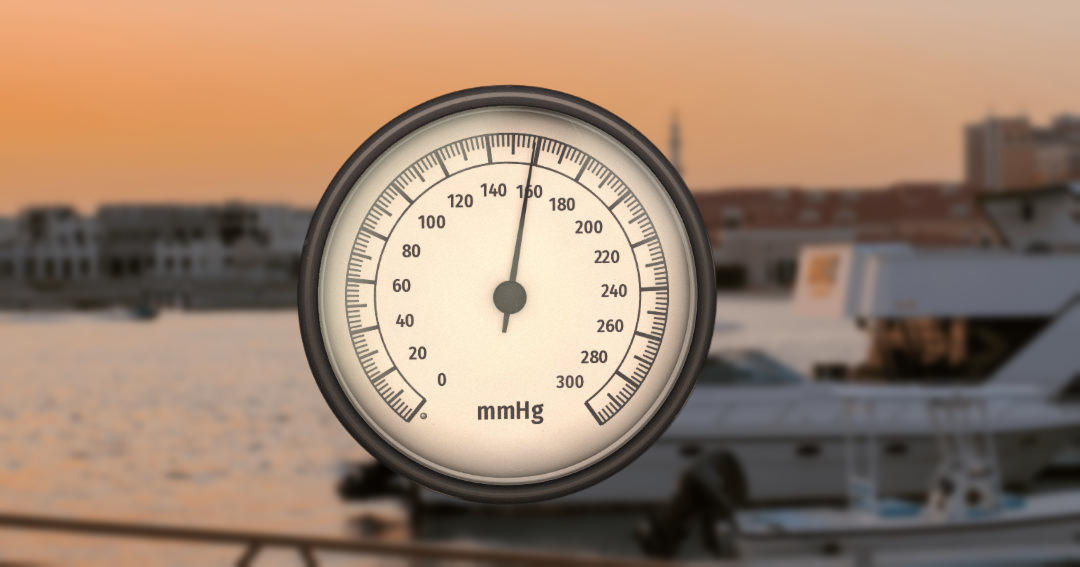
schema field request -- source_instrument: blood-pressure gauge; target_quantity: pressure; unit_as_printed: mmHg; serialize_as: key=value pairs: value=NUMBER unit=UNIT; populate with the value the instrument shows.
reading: value=158 unit=mmHg
